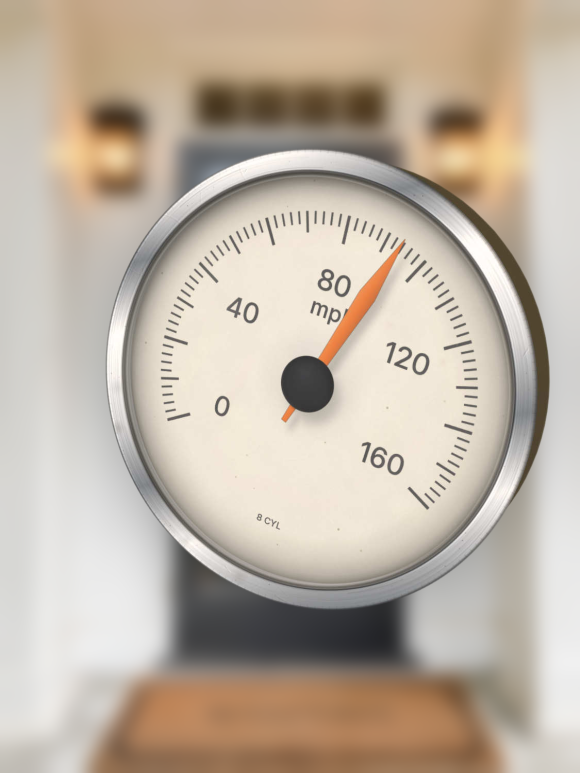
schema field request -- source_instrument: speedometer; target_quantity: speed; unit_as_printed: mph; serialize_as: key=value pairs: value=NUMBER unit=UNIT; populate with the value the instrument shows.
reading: value=94 unit=mph
